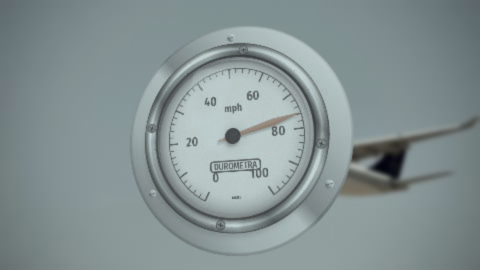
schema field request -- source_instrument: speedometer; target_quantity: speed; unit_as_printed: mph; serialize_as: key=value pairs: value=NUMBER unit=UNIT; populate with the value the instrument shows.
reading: value=76 unit=mph
